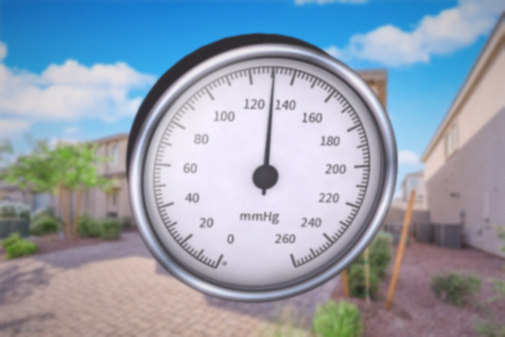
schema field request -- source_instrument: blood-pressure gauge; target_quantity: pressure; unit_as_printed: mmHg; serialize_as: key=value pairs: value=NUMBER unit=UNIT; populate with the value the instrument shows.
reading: value=130 unit=mmHg
